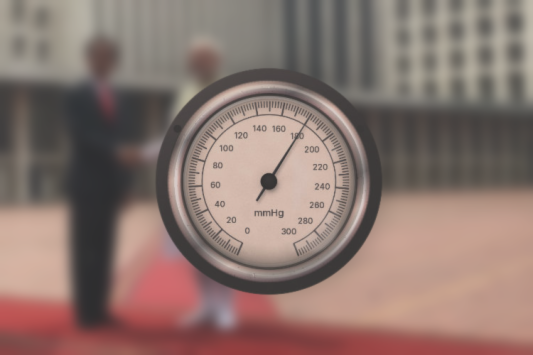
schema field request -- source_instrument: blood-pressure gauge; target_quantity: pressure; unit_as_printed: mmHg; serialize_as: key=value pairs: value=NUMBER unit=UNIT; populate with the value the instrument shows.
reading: value=180 unit=mmHg
